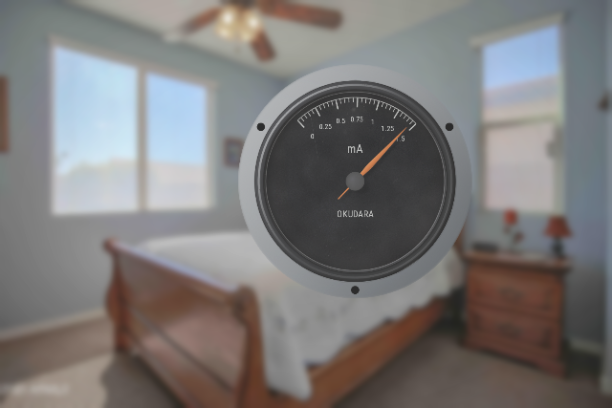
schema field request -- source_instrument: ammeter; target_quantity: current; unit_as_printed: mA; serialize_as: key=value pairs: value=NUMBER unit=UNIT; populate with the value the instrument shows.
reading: value=1.45 unit=mA
